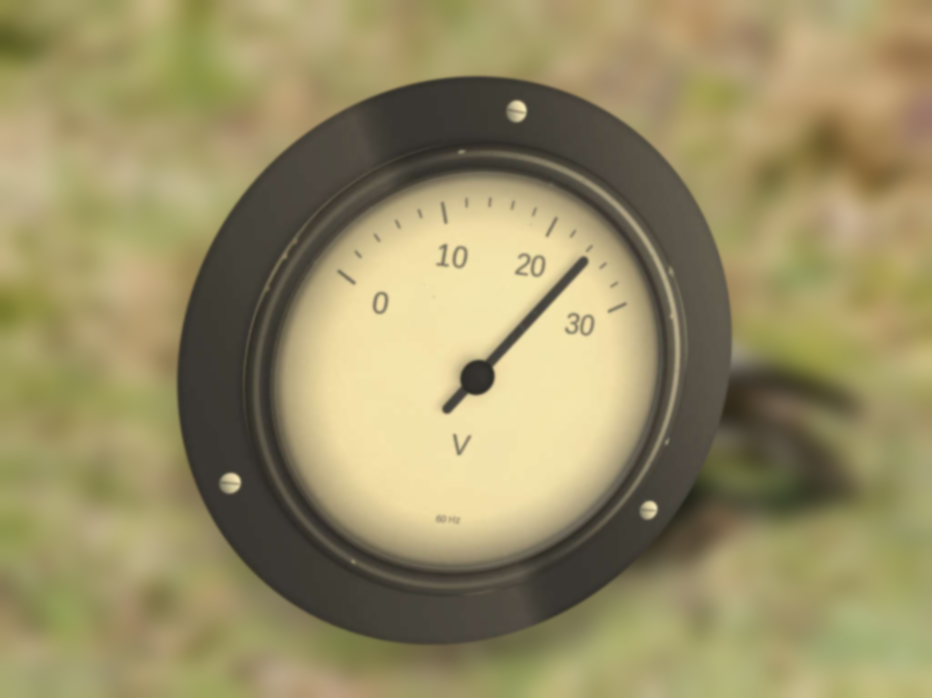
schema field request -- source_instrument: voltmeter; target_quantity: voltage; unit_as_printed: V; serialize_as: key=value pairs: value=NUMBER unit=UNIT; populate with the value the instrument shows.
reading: value=24 unit=V
